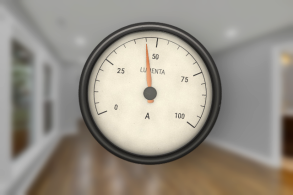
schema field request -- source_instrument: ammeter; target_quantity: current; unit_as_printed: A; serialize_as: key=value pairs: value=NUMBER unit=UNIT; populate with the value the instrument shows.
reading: value=45 unit=A
